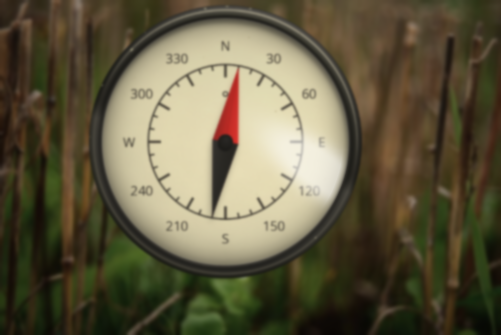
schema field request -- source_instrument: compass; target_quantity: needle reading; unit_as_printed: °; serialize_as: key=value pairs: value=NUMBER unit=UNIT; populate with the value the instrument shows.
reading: value=10 unit=°
